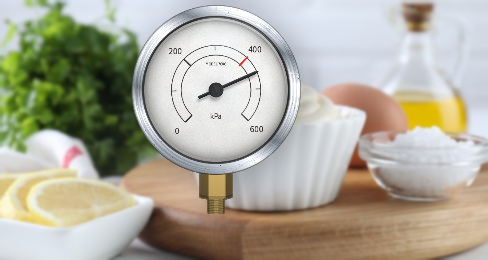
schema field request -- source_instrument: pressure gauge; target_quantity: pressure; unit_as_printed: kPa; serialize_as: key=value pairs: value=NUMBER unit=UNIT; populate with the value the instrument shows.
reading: value=450 unit=kPa
